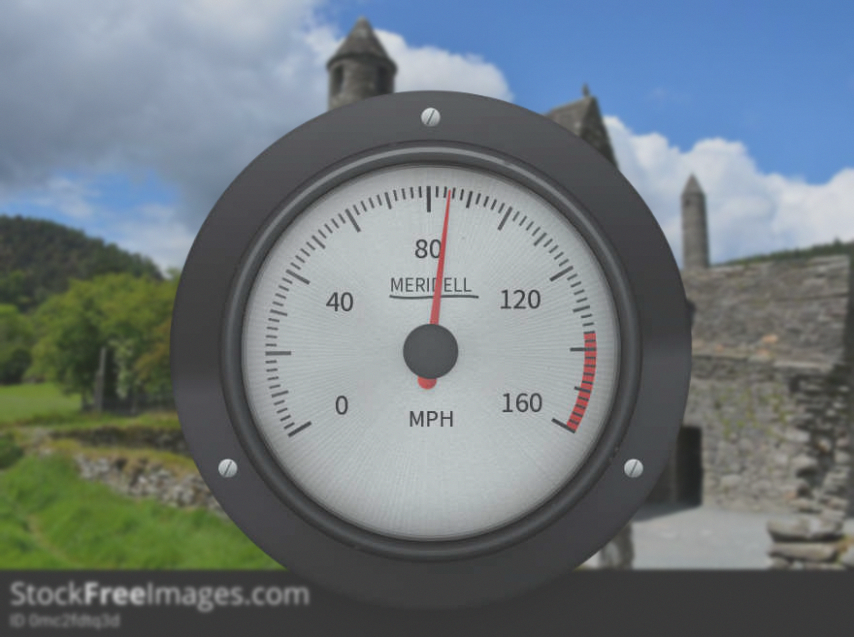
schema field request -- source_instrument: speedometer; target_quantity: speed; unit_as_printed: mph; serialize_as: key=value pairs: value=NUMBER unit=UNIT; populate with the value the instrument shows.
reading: value=85 unit=mph
